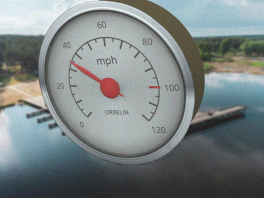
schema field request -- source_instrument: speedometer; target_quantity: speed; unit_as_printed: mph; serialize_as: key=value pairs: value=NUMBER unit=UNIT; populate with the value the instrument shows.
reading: value=35 unit=mph
